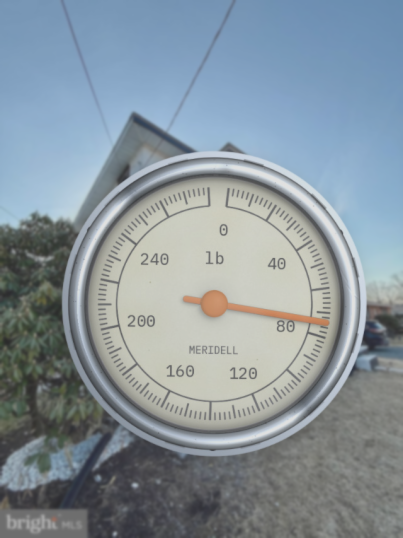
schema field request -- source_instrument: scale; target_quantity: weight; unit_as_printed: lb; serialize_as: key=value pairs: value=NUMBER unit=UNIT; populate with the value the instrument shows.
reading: value=74 unit=lb
